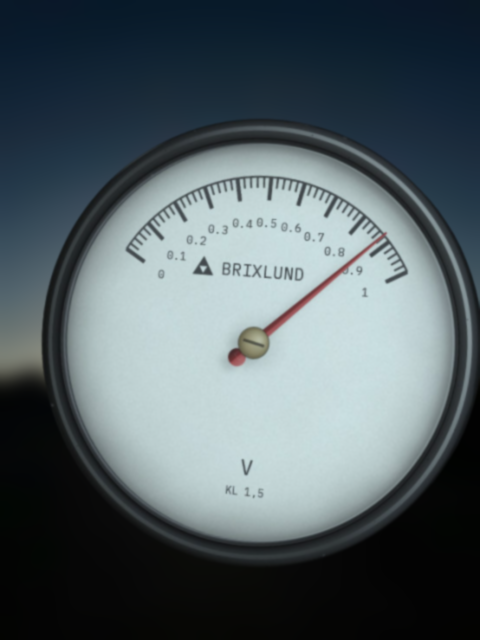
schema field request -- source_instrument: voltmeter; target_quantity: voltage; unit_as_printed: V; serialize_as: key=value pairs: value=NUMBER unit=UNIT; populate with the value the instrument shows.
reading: value=0.88 unit=V
